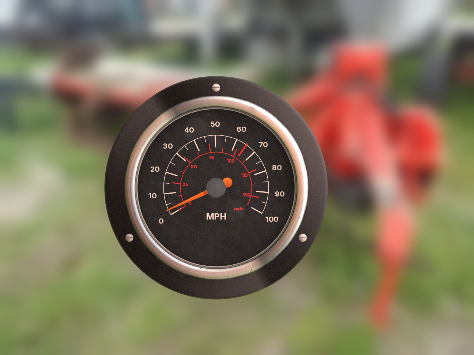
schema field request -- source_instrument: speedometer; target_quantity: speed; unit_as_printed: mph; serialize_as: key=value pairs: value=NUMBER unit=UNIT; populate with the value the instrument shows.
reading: value=2.5 unit=mph
